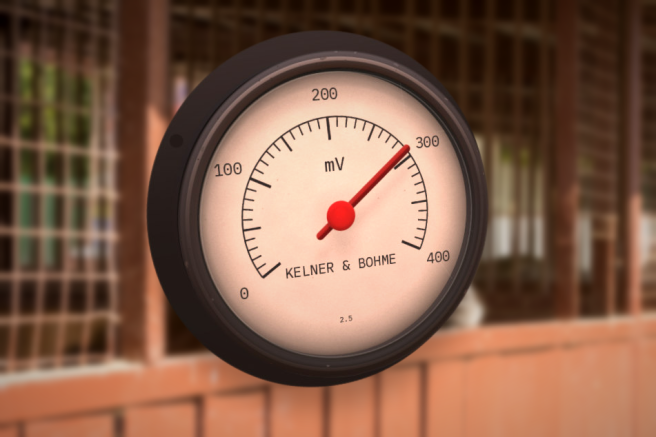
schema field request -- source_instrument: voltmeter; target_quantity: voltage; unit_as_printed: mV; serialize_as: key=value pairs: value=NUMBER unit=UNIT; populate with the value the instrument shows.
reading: value=290 unit=mV
